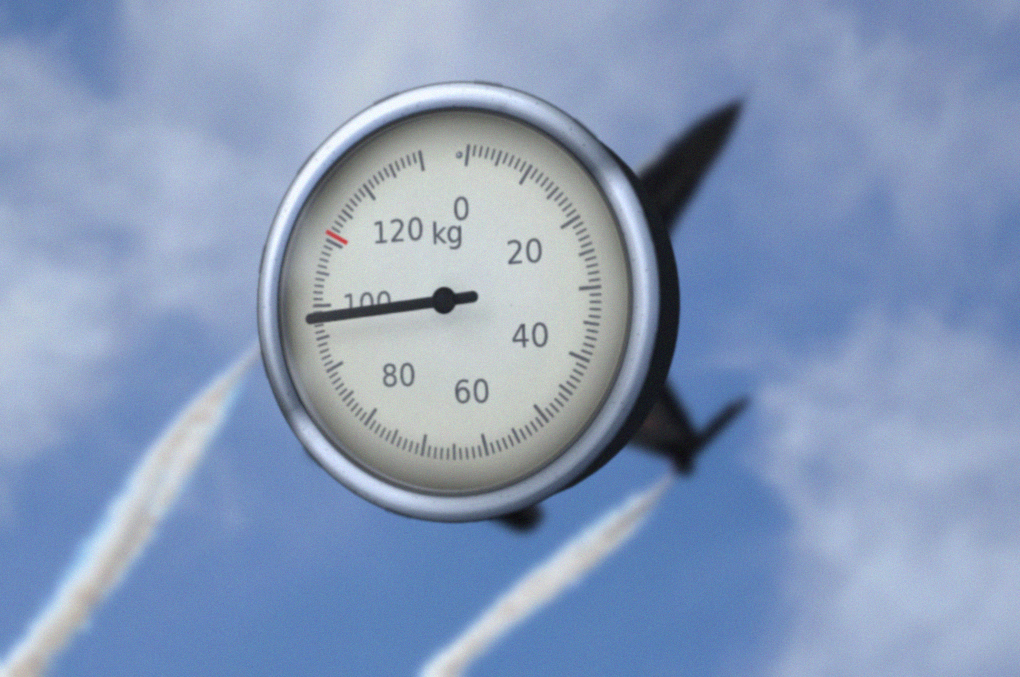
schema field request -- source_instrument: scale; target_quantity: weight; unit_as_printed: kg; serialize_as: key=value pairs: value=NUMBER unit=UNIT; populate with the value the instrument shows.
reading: value=98 unit=kg
